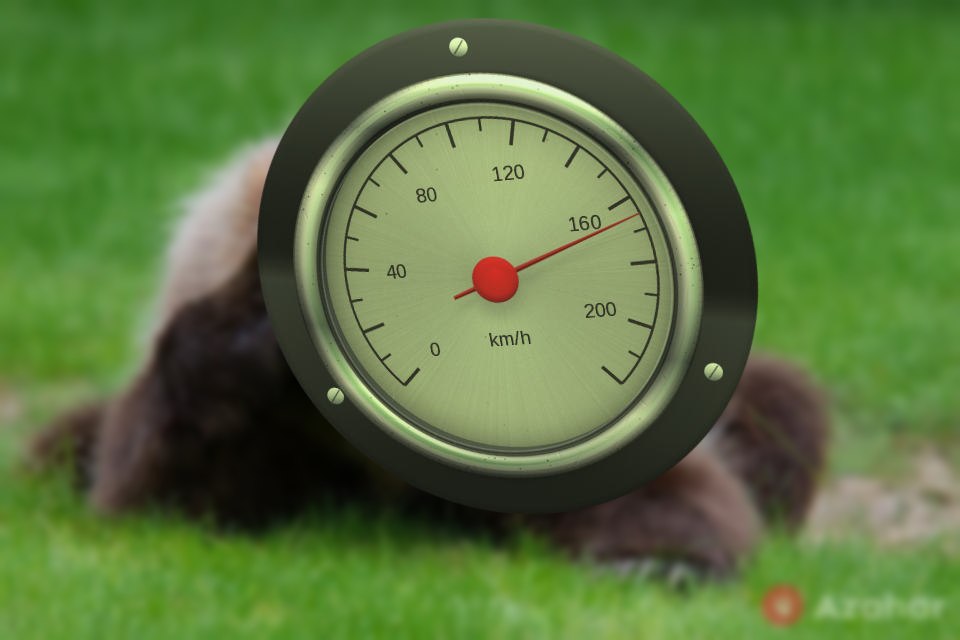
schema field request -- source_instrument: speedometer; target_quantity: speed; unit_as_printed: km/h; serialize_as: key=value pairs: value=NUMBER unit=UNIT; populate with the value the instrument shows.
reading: value=165 unit=km/h
